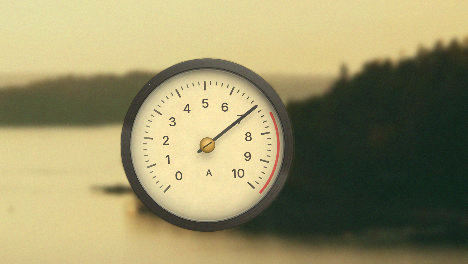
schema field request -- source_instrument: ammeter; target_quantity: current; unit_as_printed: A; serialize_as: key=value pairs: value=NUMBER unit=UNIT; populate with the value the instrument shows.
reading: value=7 unit=A
